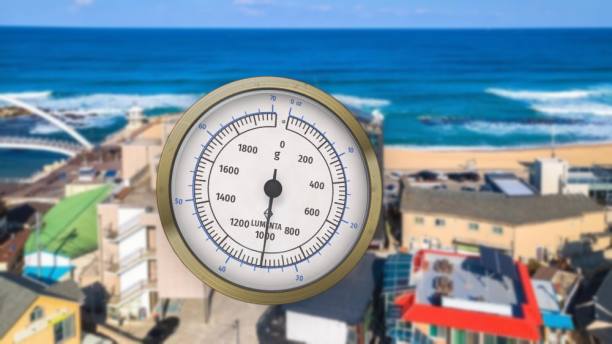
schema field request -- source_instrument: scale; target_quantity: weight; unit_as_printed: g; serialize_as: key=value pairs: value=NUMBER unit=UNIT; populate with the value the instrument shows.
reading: value=1000 unit=g
